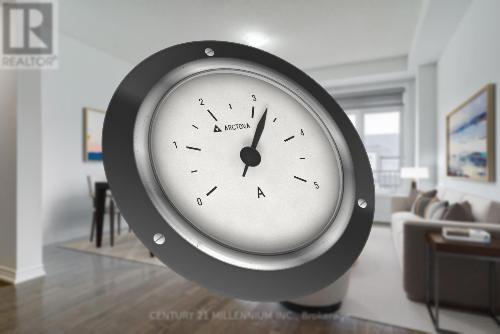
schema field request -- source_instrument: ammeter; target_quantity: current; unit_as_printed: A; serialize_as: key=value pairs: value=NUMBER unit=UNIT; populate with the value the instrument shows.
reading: value=3.25 unit=A
